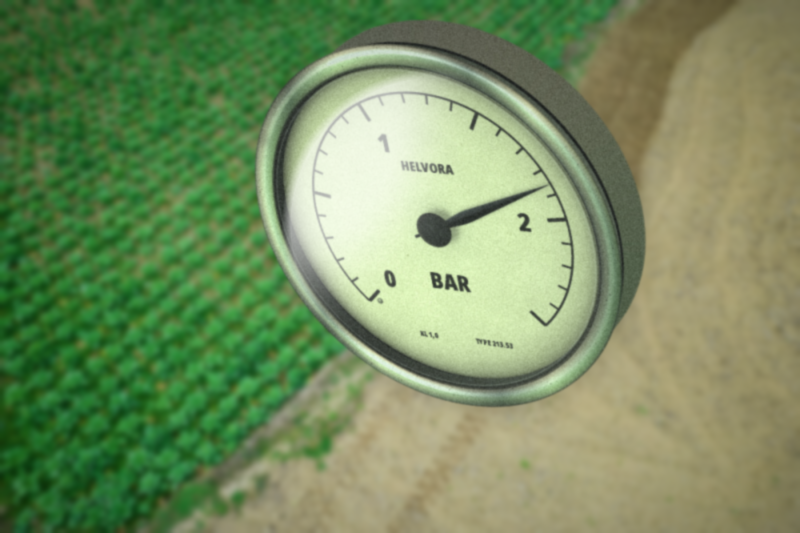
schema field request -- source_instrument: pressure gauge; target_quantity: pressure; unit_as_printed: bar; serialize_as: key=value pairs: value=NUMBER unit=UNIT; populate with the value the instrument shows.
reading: value=1.85 unit=bar
